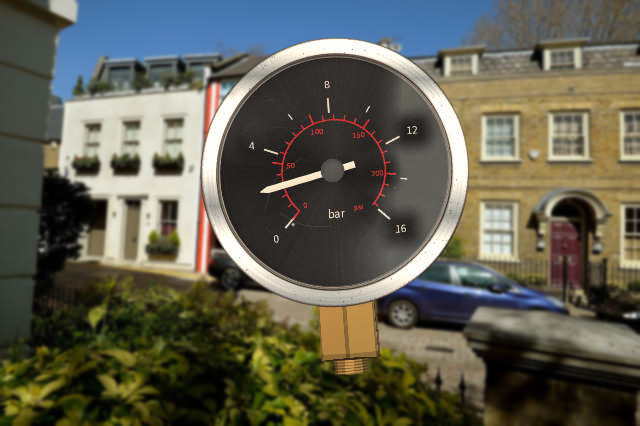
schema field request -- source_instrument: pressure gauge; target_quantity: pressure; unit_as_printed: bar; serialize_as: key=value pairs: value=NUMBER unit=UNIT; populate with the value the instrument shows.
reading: value=2 unit=bar
